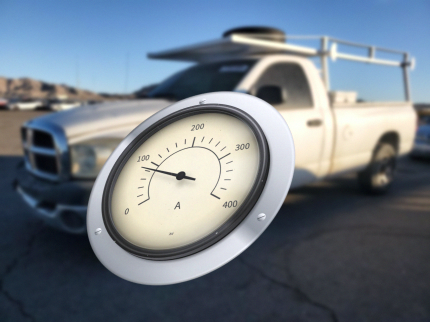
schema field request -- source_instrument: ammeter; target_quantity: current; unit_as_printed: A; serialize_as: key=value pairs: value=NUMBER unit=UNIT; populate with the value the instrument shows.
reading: value=80 unit=A
